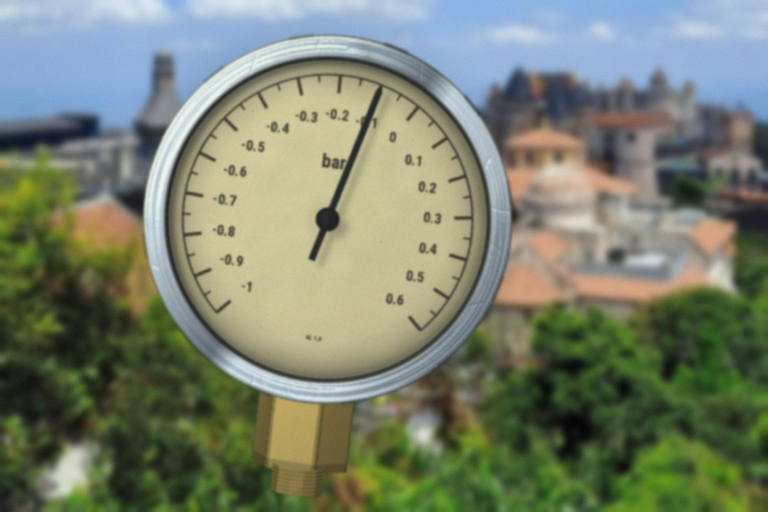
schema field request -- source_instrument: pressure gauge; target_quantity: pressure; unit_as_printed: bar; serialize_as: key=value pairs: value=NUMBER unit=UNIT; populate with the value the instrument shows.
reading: value=-0.1 unit=bar
